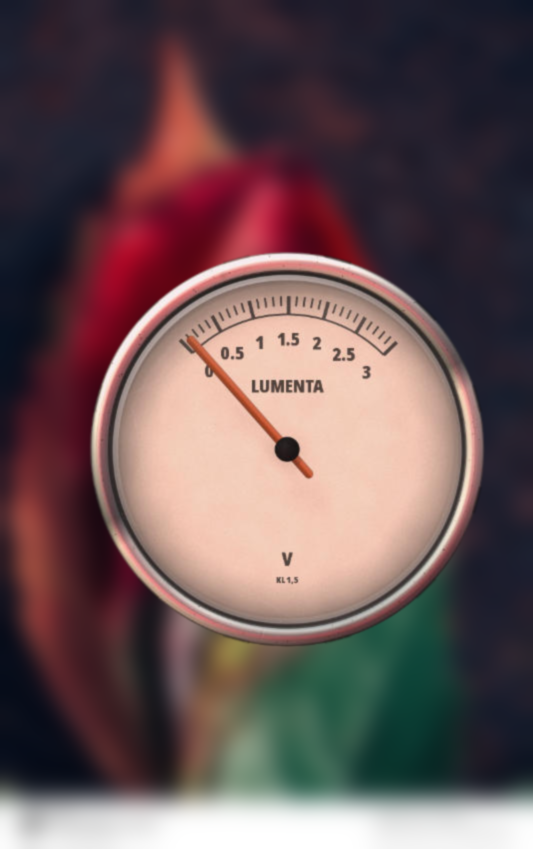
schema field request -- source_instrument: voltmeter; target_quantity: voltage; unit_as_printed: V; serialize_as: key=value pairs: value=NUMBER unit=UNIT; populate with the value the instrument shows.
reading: value=0.1 unit=V
